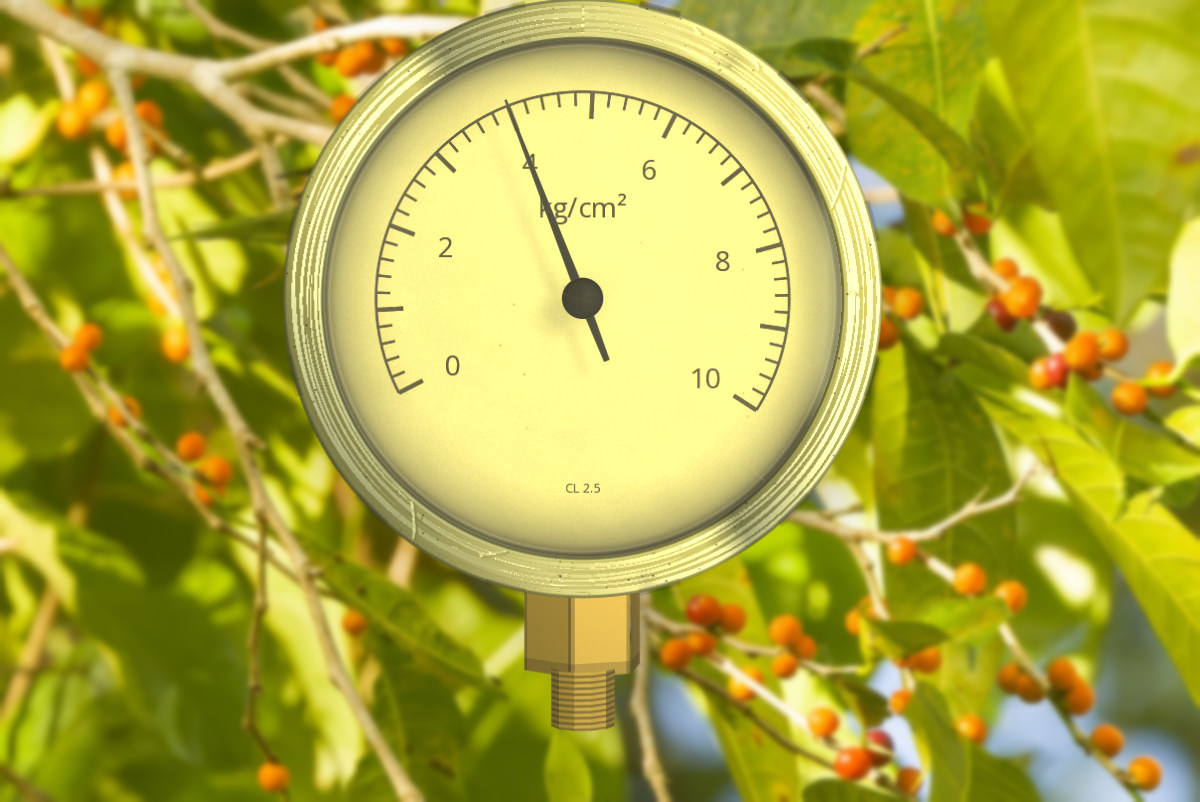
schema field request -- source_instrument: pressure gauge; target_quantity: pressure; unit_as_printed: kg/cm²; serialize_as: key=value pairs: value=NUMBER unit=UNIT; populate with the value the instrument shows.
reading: value=4 unit=kg/cm²
